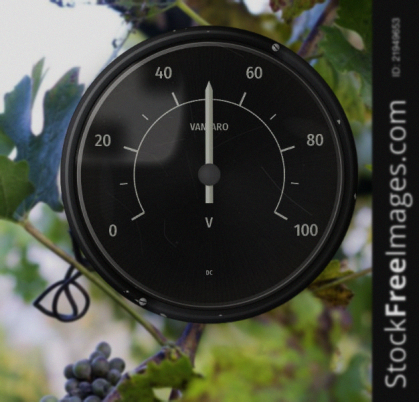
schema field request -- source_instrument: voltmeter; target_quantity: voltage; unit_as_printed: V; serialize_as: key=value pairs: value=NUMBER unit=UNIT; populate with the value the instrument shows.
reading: value=50 unit=V
